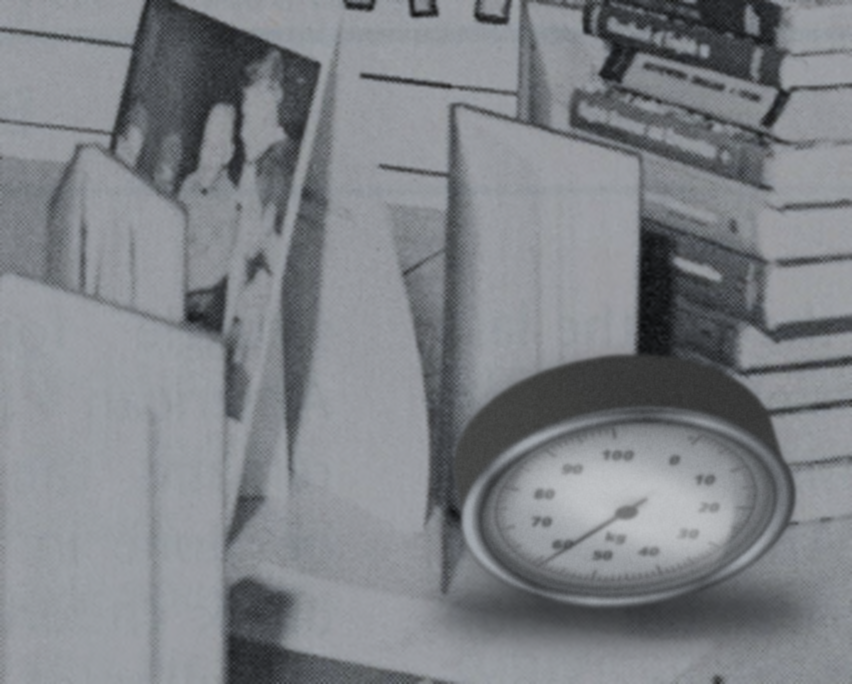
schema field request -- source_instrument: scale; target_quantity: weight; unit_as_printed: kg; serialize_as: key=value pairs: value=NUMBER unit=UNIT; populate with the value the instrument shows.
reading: value=60 unit=kg
